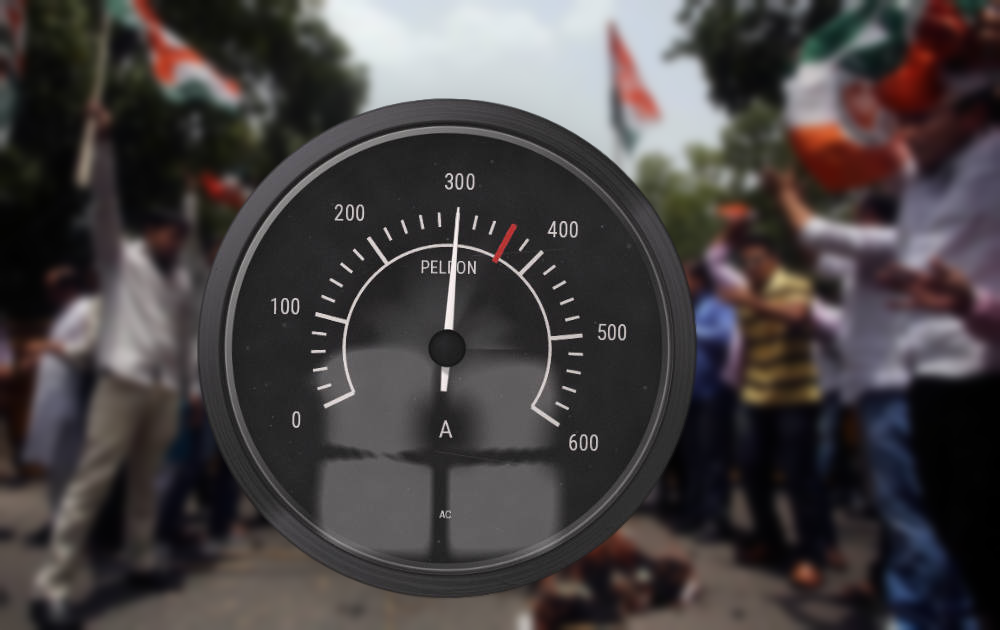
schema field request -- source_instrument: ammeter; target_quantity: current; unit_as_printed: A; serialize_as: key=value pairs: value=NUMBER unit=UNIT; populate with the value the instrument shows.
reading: value=300 unit=A
